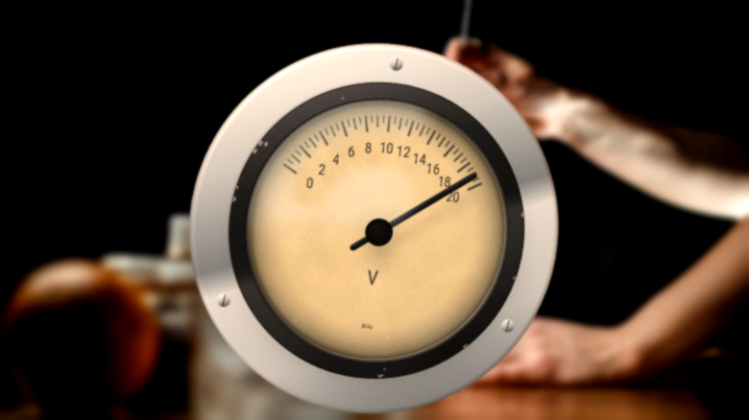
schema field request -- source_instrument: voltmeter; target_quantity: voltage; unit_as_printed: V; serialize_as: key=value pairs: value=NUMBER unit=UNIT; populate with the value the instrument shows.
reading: value=19 unit=V
